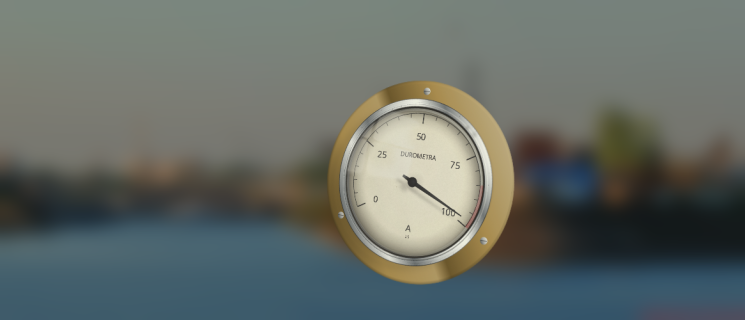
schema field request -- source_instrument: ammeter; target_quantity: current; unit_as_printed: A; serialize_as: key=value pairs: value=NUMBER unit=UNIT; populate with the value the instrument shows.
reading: value=97.5 unit=A
